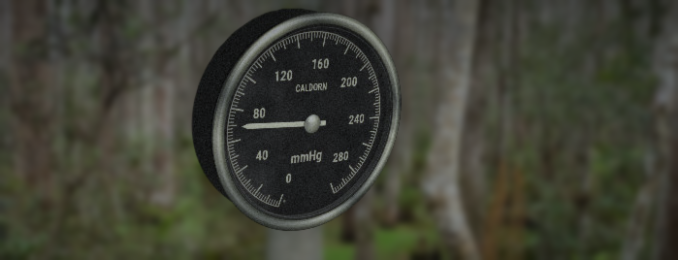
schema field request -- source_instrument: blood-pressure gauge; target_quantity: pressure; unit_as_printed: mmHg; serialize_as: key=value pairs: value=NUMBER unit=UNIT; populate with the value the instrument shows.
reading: value=70 unit=mmHg
